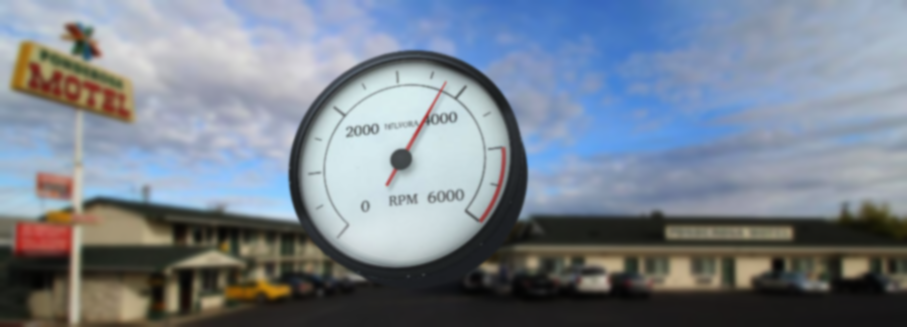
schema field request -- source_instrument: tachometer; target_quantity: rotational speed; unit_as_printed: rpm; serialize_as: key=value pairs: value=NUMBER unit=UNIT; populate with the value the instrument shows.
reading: value=3750 unit=rpm
